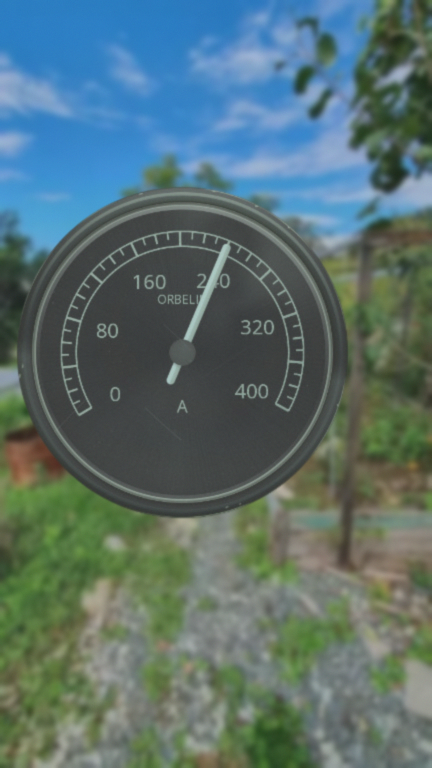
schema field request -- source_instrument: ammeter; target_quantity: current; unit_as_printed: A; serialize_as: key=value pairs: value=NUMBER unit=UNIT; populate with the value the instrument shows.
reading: value=240 unit=A
